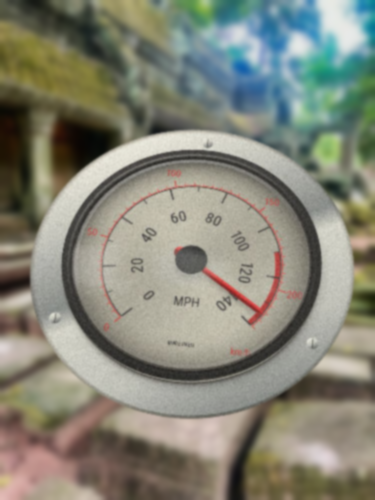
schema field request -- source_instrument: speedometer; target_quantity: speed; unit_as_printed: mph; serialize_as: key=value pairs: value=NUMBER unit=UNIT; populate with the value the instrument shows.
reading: value=135 unit=mph
